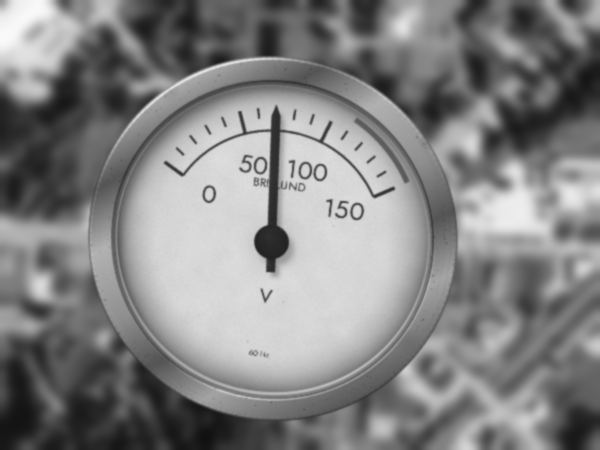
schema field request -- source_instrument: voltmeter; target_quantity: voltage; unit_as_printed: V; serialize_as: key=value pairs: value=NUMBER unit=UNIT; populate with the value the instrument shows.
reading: value=70 unit=V
